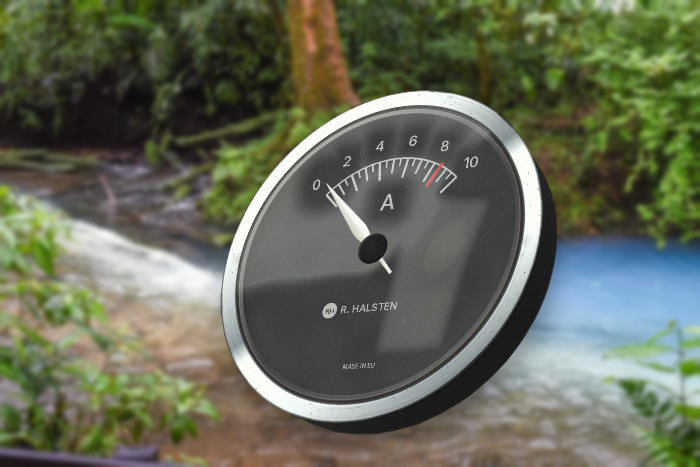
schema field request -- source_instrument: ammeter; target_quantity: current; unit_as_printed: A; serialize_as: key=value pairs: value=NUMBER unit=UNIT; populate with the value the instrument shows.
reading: value=0.5 unit=A
